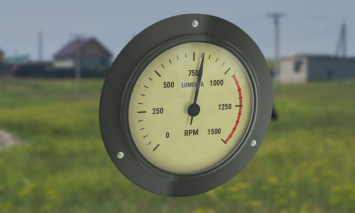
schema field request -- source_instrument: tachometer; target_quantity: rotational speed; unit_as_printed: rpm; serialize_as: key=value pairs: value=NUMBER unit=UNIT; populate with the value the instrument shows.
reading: value=800 unit=rpm
